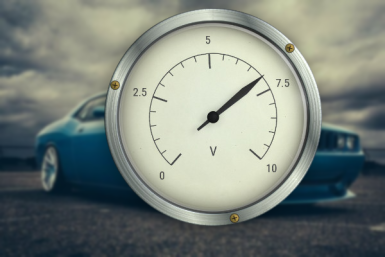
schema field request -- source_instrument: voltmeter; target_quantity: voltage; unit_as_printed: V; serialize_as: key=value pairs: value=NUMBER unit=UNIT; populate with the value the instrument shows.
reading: value=7 unit=V
